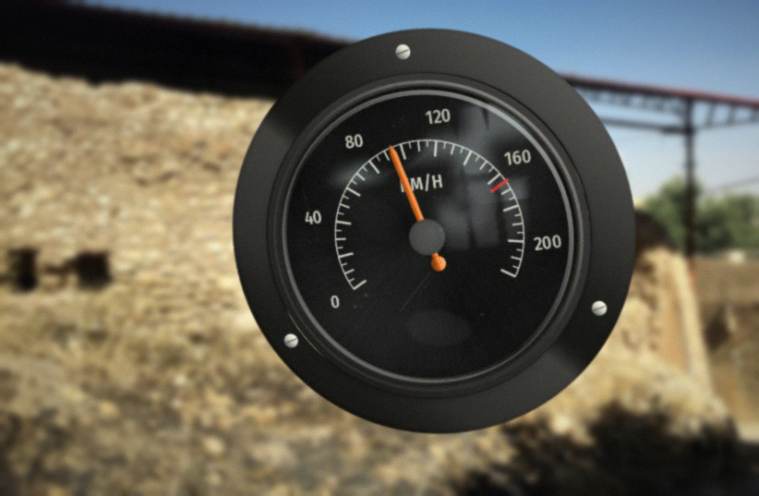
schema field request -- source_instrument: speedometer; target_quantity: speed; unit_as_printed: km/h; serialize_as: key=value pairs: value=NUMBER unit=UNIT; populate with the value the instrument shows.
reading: value=95 unit=km/h
